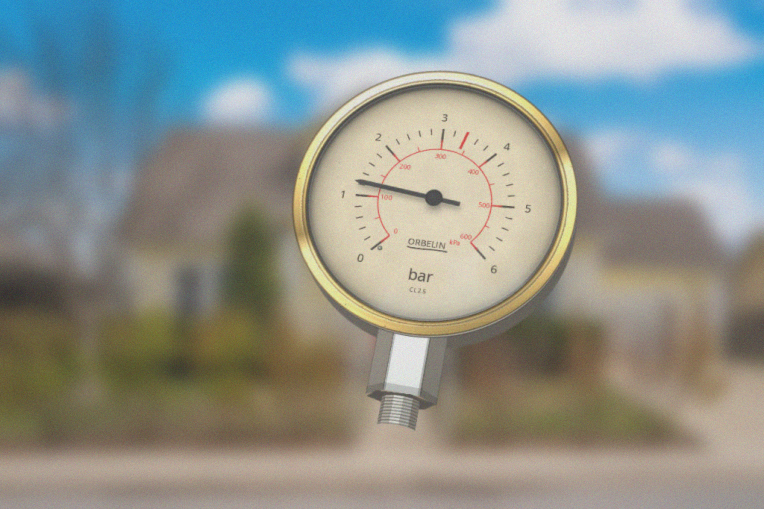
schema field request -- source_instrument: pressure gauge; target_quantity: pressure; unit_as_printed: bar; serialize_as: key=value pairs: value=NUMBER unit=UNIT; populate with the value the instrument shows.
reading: value=1.2 unit=bar
